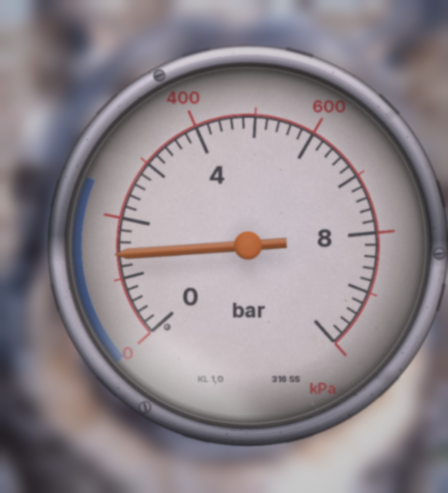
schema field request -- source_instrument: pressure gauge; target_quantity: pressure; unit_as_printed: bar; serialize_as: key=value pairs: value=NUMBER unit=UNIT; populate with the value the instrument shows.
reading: value=1.4 unit=bar
